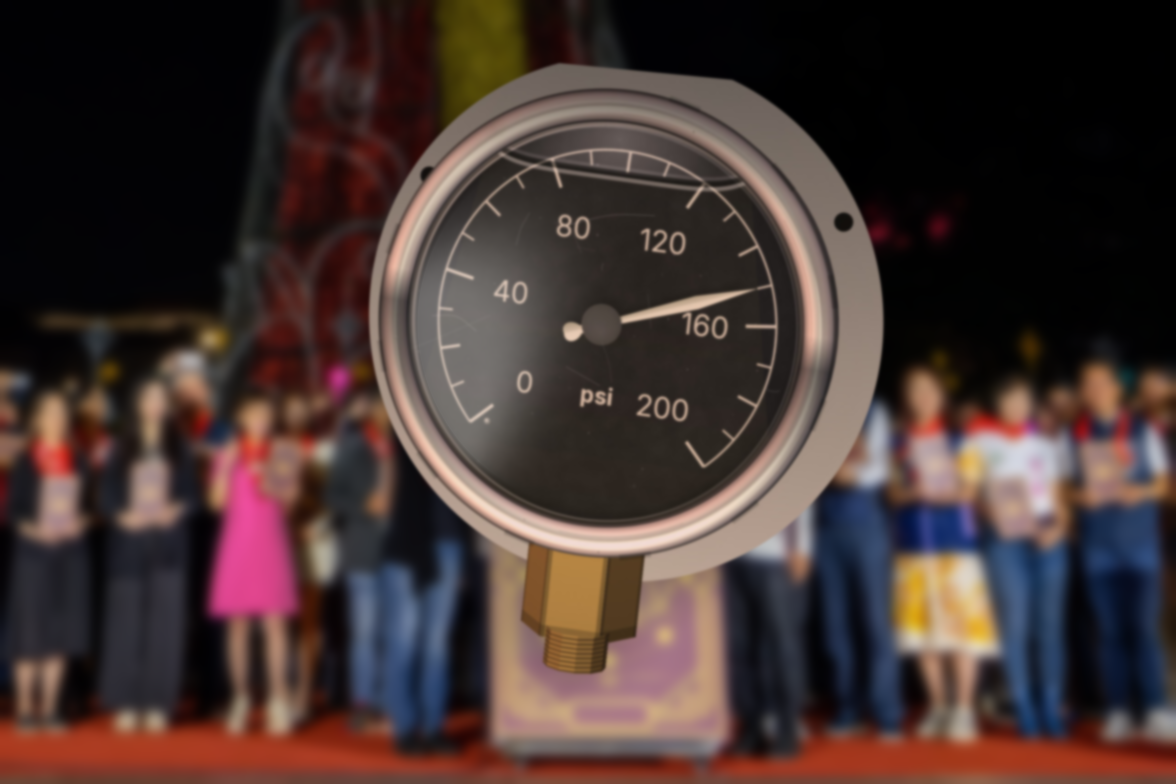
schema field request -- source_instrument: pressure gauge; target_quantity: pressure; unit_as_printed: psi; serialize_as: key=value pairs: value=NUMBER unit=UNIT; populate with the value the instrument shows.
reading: value=150 unit=psi
